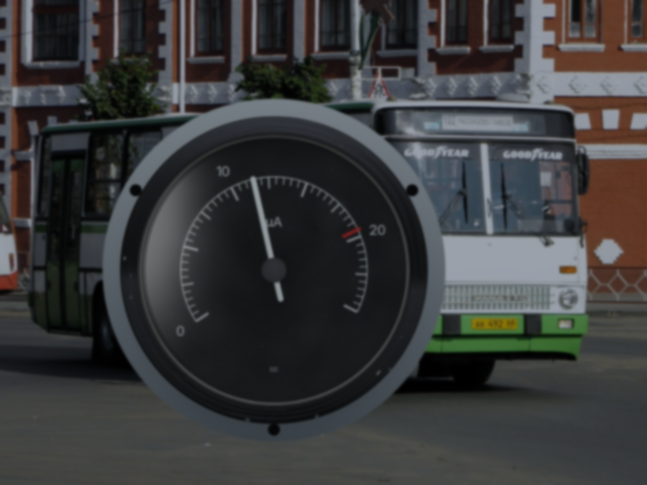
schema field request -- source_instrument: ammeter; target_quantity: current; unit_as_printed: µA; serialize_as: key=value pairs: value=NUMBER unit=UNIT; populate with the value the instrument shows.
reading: value=11.5 unit=µA
